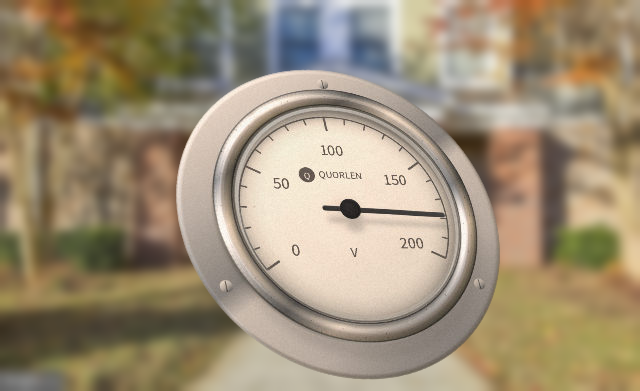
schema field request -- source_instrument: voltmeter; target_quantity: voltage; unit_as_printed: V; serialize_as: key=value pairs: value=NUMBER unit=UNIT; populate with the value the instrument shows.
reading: value=180 unit=V
